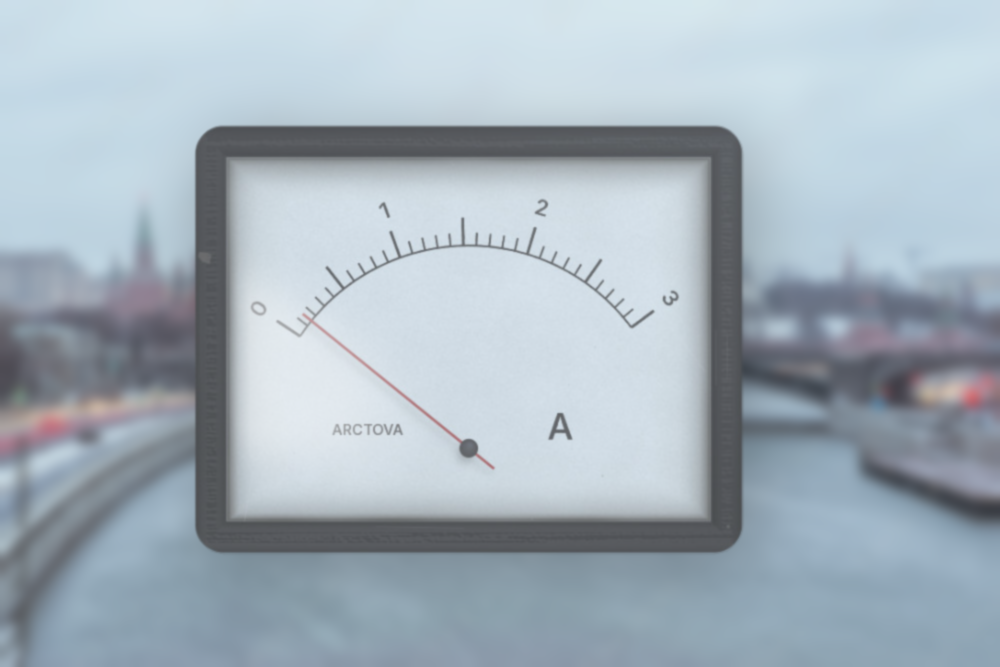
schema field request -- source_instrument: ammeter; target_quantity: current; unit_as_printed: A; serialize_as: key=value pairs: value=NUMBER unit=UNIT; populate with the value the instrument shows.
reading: value=0.15 unit=A
